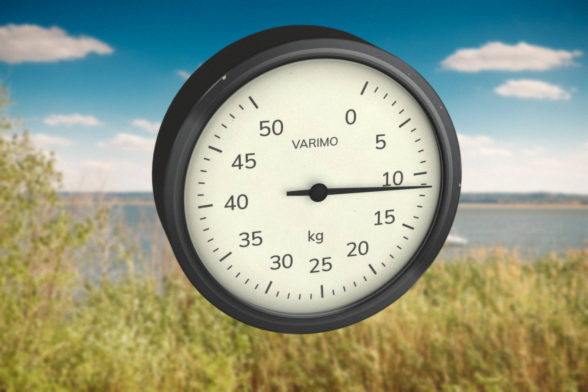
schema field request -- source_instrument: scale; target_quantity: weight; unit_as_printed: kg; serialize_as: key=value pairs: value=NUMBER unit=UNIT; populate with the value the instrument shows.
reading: value=11 unit=kg
